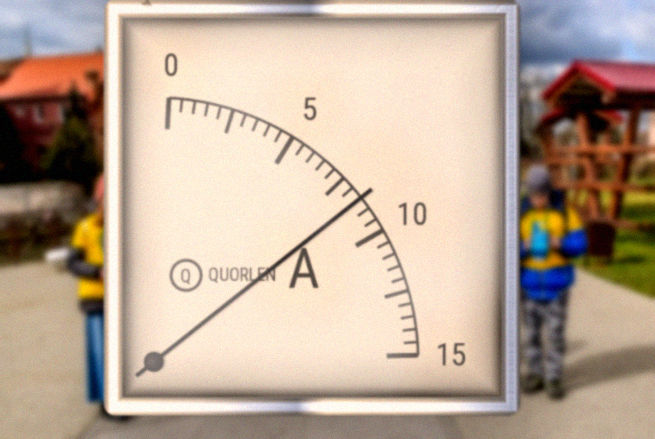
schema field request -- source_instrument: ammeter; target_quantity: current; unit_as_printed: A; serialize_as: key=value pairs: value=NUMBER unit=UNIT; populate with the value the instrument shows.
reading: value=8.5 unit=A
